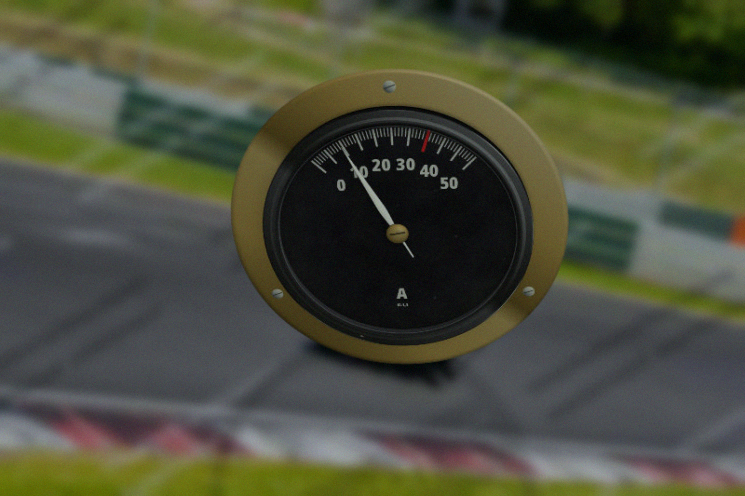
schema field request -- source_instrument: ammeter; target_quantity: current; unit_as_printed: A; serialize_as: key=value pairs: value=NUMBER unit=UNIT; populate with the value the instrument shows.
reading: value=10 unit=A
